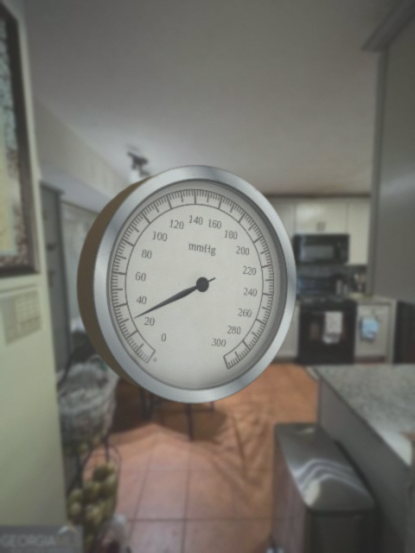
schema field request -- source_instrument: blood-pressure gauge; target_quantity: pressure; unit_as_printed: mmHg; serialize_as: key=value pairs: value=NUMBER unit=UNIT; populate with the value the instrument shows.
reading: value=30 unit=mmHg
